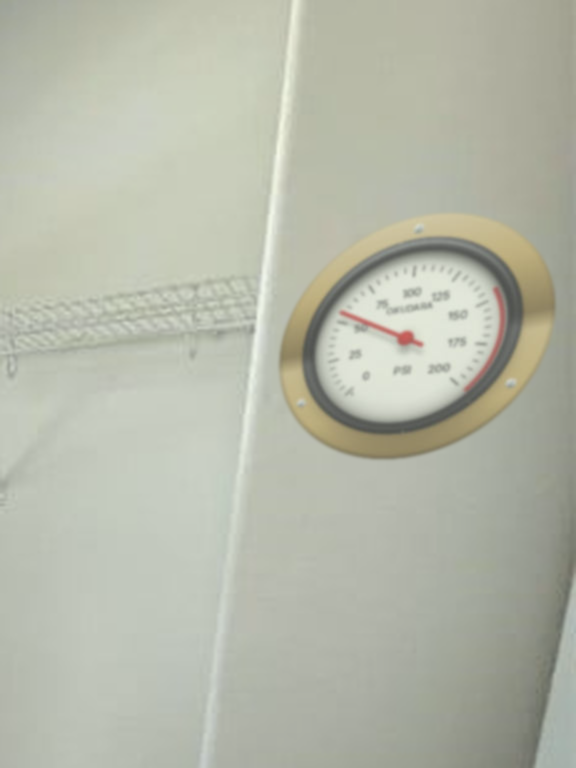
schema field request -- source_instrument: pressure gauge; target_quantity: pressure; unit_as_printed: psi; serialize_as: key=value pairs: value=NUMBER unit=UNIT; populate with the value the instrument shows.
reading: value=55 unit=psi
